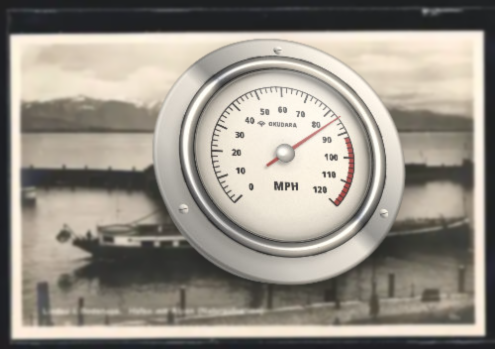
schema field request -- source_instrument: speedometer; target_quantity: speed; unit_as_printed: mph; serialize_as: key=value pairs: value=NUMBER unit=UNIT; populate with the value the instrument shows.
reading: value=84 unit=mph
